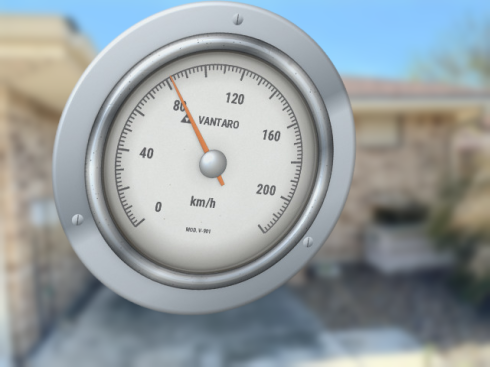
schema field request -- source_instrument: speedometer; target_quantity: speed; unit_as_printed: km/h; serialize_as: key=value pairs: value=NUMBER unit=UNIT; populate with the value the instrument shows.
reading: value=82 unit=km/h
